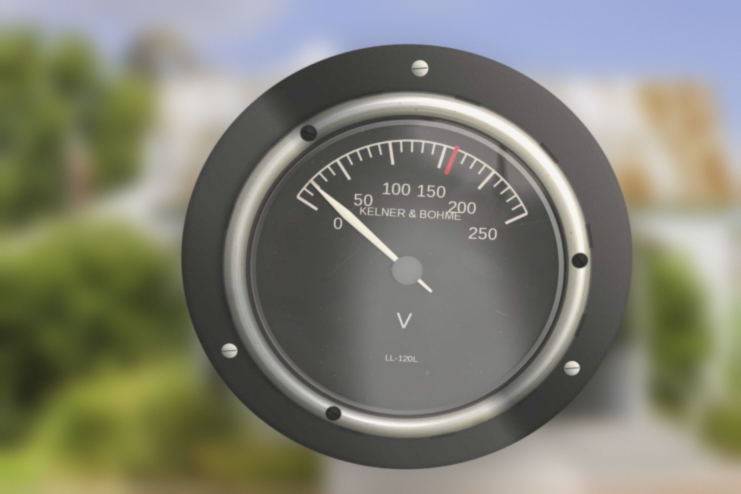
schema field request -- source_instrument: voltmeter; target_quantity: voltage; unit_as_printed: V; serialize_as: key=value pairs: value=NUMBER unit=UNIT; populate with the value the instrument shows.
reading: value=20 unit=V
